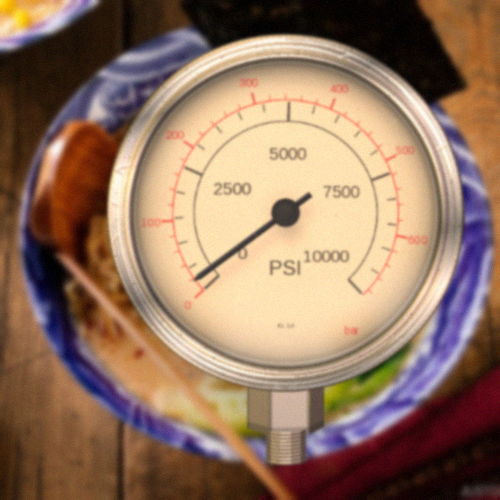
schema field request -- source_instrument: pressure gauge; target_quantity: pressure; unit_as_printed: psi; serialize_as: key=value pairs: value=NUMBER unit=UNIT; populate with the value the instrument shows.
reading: value=250 unit=psi
